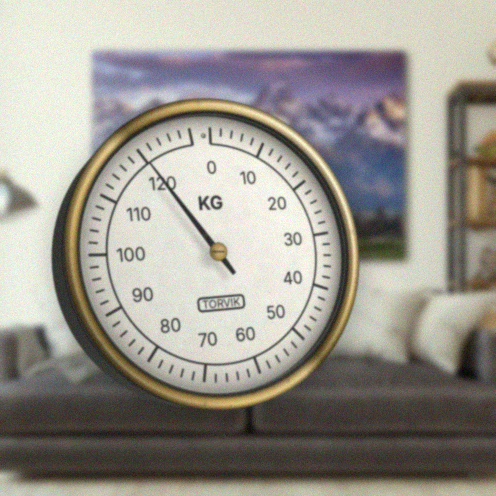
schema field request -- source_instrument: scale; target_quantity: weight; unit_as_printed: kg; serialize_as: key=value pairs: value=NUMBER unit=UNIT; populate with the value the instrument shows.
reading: value=120 unit=kg
